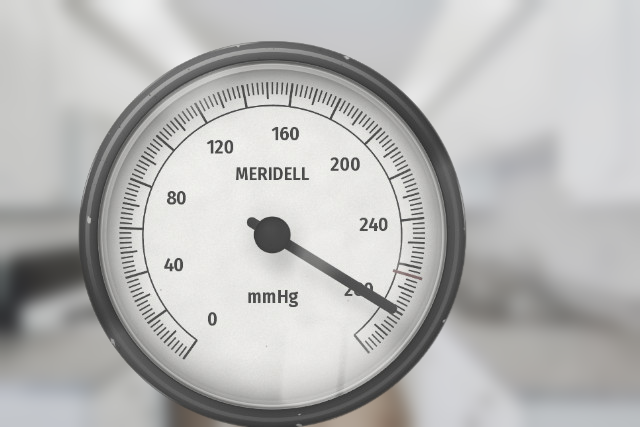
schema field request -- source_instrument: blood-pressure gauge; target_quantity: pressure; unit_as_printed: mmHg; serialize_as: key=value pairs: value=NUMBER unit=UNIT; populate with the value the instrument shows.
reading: value=280 unit=mmHg
